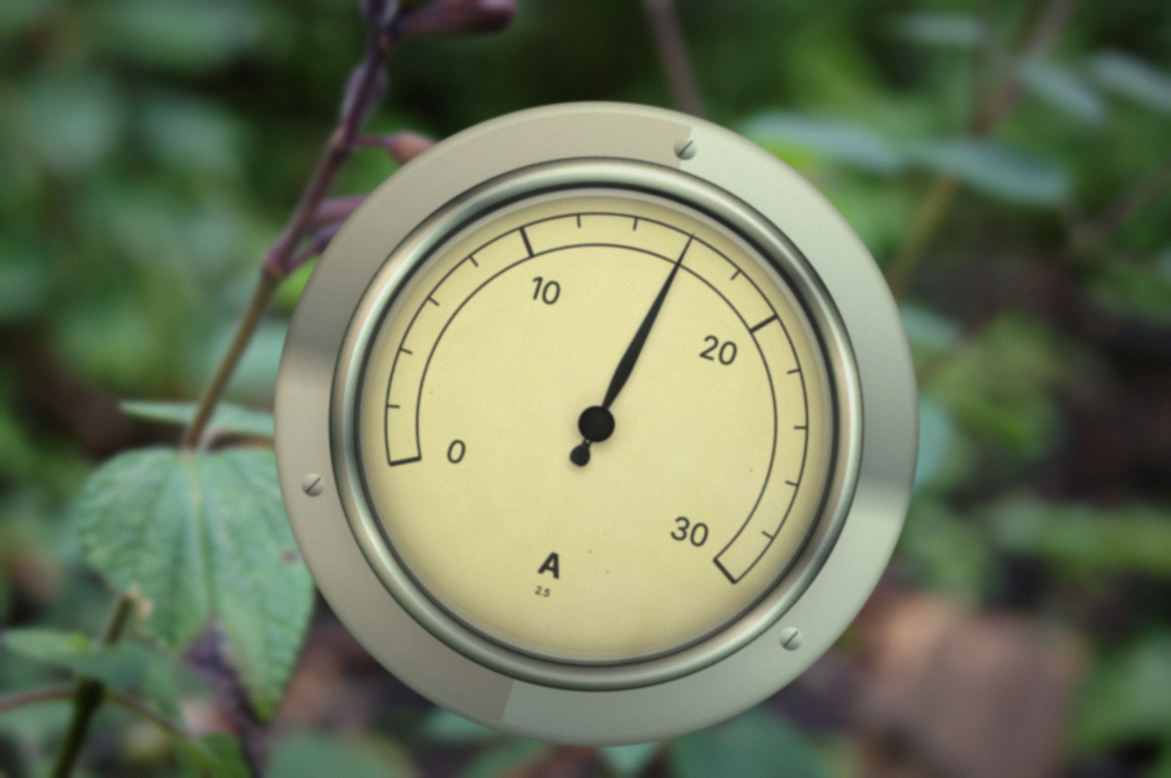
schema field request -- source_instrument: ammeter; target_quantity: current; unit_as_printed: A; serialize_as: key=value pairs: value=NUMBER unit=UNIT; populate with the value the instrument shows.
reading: value=16 unit=A
